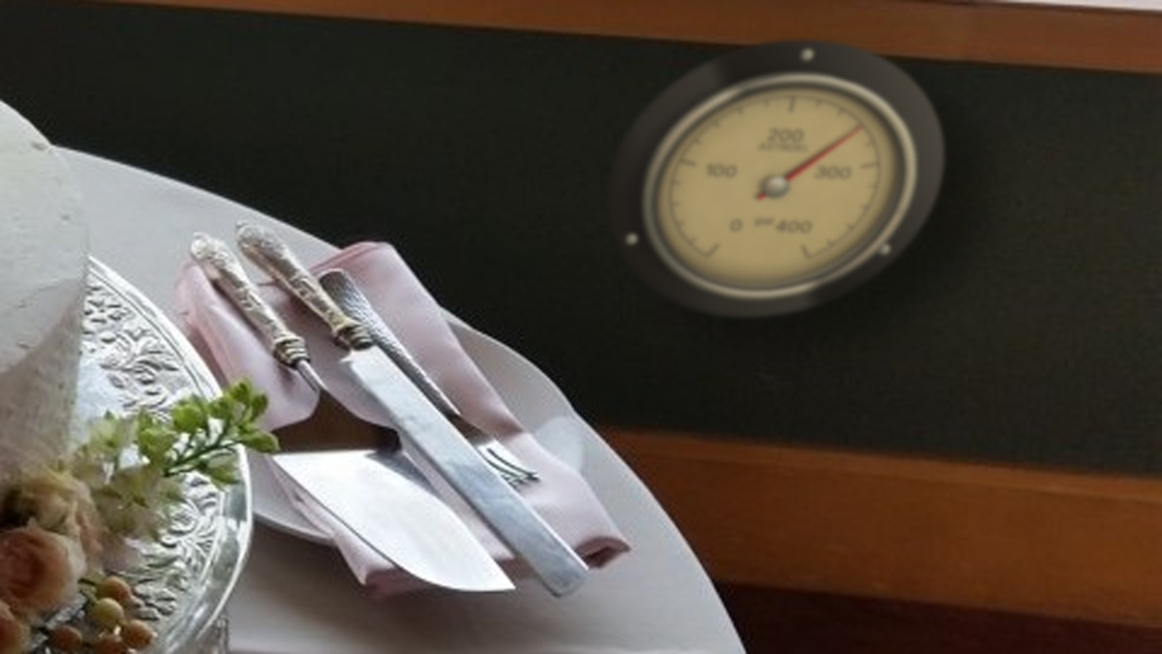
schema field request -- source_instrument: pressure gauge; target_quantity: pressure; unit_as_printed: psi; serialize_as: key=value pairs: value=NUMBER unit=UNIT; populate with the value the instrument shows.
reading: value=260 unit=psi
